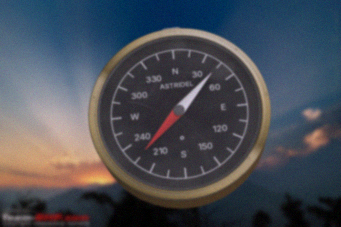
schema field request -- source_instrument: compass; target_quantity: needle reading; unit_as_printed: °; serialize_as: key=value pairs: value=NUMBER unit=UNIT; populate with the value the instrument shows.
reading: value=225 unit=°
